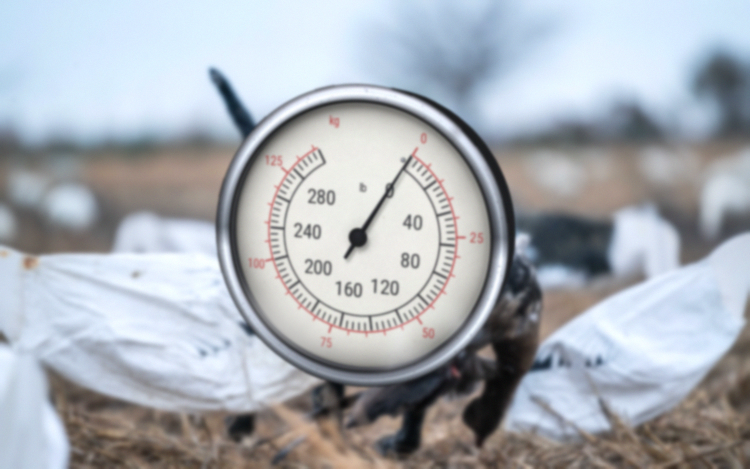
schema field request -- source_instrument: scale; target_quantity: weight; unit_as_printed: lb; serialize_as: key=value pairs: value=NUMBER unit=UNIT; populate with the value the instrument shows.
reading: value=0 unit=lb
